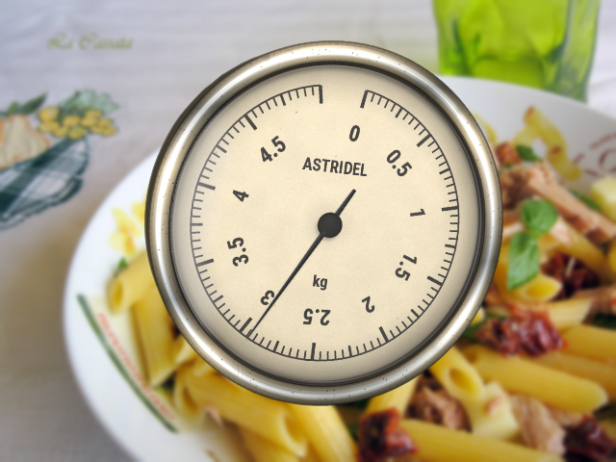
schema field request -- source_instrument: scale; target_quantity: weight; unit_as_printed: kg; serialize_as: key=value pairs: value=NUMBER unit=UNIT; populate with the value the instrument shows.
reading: value=2.95 unit=kg
